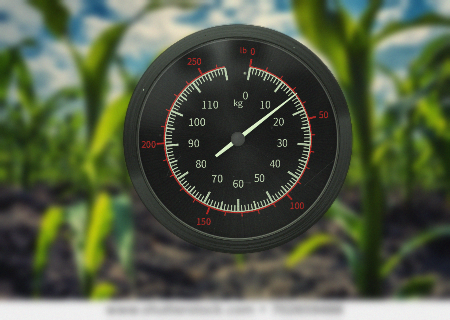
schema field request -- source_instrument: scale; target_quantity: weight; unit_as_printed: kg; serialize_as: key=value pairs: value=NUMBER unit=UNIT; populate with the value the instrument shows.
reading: value=15 unit=kg
